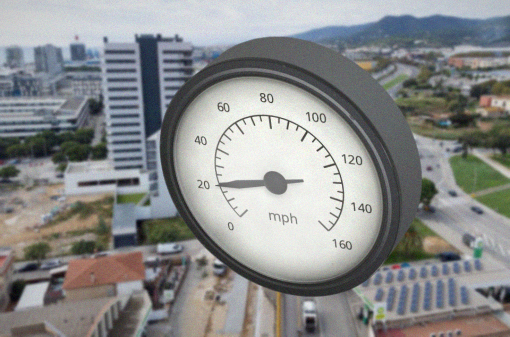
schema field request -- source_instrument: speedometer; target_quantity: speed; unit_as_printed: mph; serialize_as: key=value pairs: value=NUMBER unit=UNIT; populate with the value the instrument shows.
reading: value=20 unit=mph
